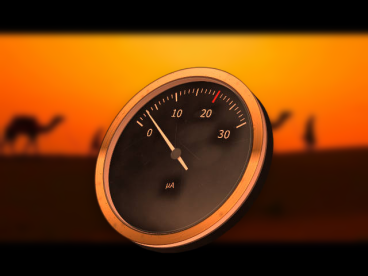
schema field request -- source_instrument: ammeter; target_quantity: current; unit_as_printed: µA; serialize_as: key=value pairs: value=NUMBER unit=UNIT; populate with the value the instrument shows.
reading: value=3 unit=µA
